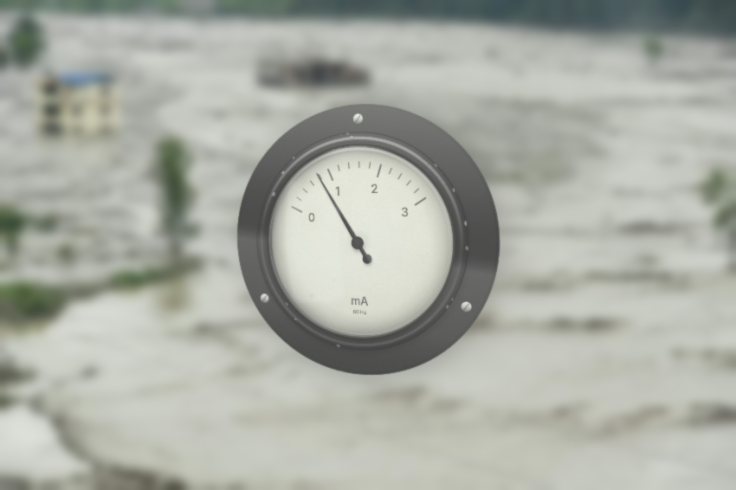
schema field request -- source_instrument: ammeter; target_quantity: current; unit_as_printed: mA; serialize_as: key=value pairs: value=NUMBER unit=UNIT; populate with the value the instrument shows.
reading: value=0.8 unit=mA
